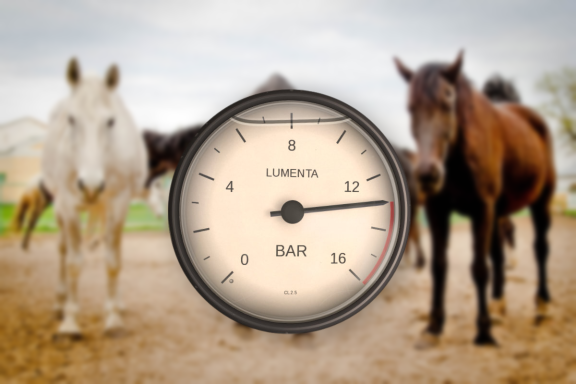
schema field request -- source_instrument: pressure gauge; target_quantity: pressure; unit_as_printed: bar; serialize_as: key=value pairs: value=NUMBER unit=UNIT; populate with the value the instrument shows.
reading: value=13 unit=bar
